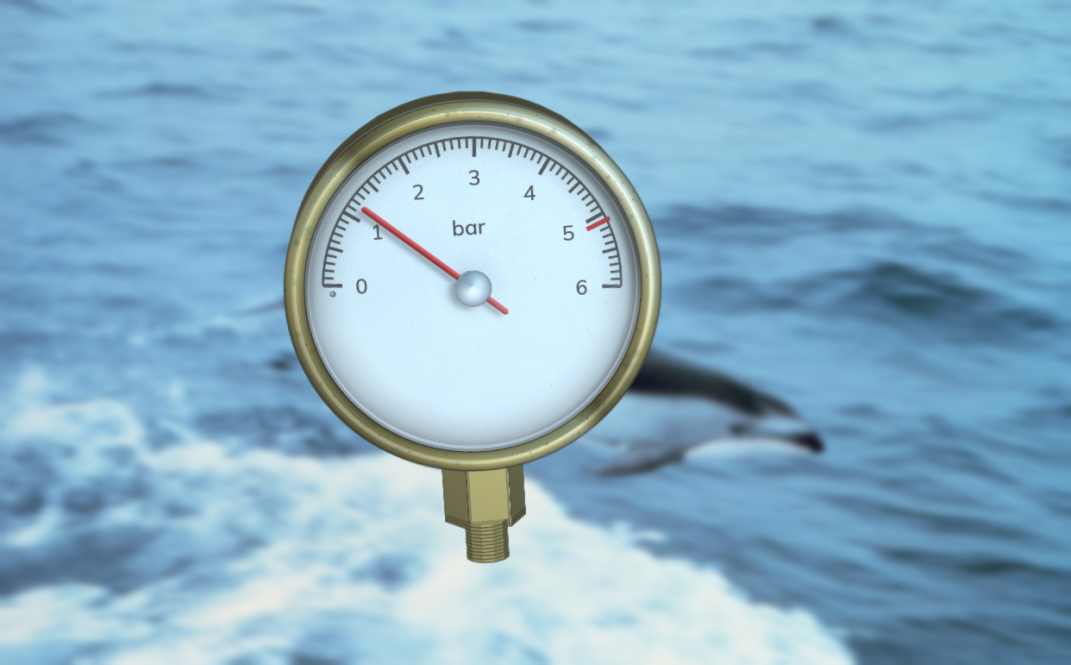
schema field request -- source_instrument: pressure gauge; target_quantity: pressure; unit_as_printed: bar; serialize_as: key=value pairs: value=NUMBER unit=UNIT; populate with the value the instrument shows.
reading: value=1.2 unit=bar
